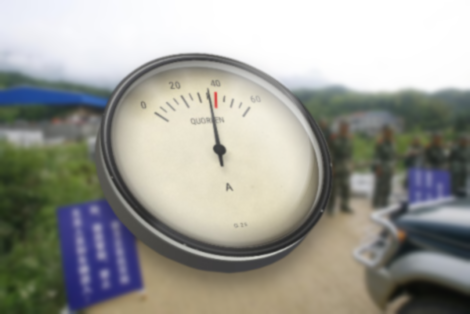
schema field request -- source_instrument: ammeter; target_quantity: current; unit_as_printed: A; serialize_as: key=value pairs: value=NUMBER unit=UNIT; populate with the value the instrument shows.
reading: value=35 unit=A
